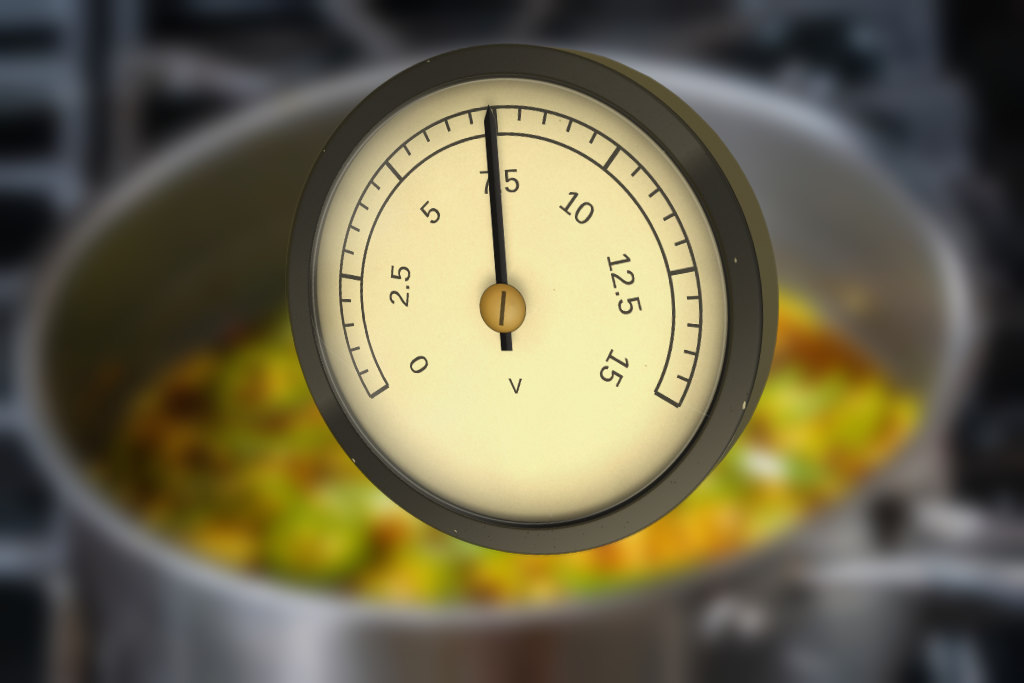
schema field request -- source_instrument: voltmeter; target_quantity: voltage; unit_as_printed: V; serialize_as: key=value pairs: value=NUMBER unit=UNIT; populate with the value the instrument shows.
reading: value=7.5 unit=V
